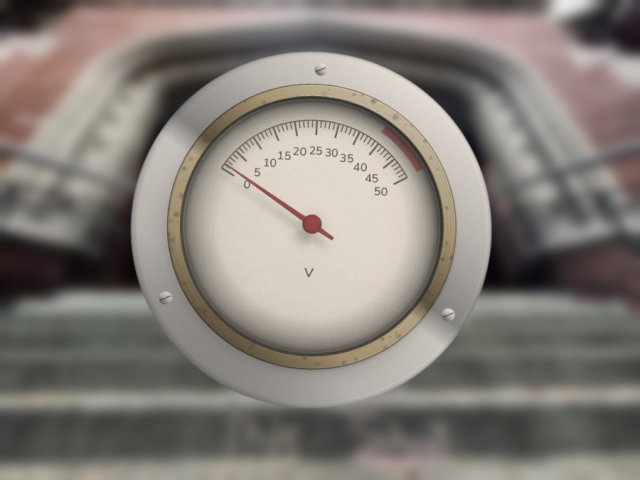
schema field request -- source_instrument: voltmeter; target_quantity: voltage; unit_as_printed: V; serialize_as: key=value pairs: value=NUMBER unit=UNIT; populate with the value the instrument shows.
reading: value=1 unit=V
